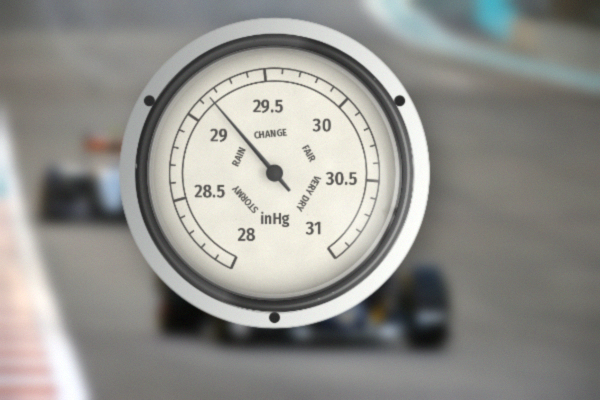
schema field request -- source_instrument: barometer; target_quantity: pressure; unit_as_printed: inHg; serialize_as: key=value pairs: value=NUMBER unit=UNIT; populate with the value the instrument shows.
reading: value=29.15 unit=inHg
